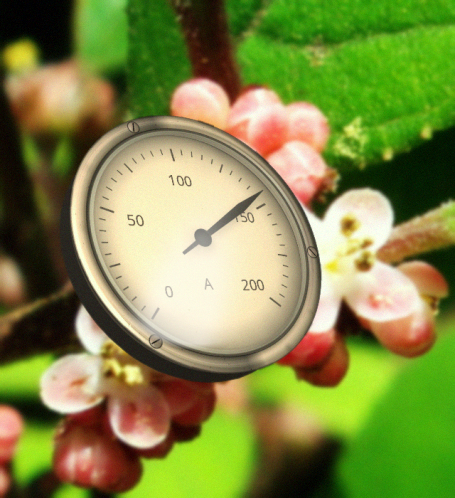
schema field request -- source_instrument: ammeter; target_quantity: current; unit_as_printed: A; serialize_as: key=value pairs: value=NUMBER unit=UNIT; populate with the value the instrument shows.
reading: value=145 unit=A
